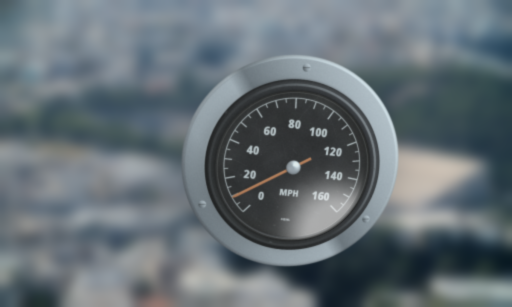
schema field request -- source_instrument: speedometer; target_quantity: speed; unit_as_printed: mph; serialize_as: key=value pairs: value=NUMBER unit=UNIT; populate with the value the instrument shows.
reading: value=10 unit=mph
